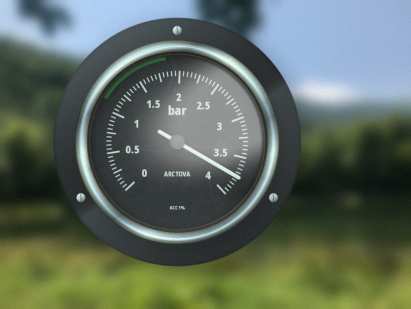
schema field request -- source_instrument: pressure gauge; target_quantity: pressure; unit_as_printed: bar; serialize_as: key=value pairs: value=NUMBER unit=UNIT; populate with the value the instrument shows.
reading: value=3.75 unit=bar
